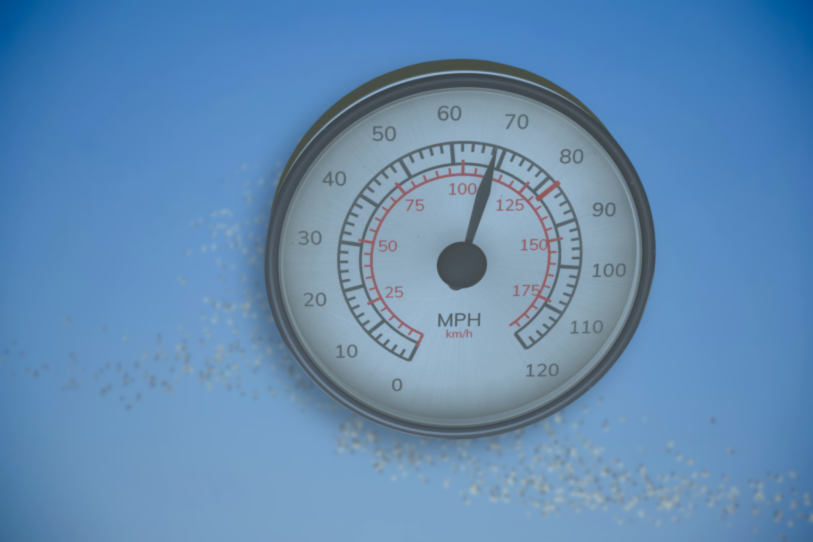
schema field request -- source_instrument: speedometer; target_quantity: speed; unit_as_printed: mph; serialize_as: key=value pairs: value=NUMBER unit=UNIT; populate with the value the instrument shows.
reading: value=68 unit=mph
